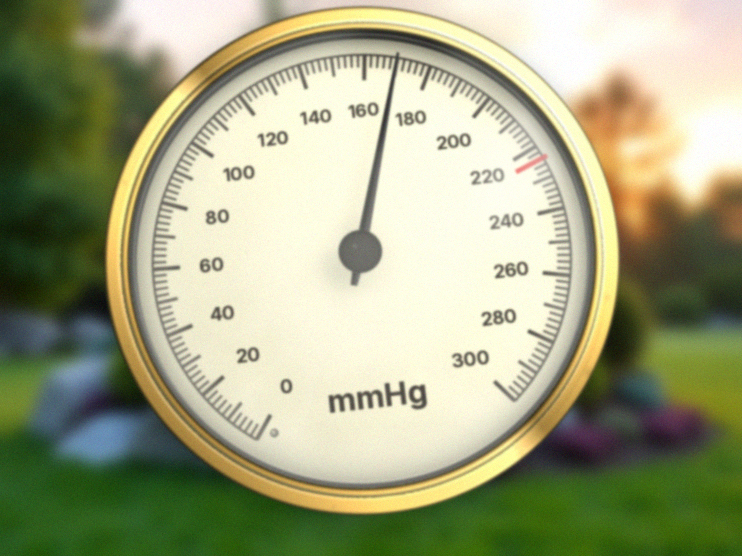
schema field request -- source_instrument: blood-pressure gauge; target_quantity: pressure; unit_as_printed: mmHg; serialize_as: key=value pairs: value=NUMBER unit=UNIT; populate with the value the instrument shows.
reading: value=170 unit=mmHg
